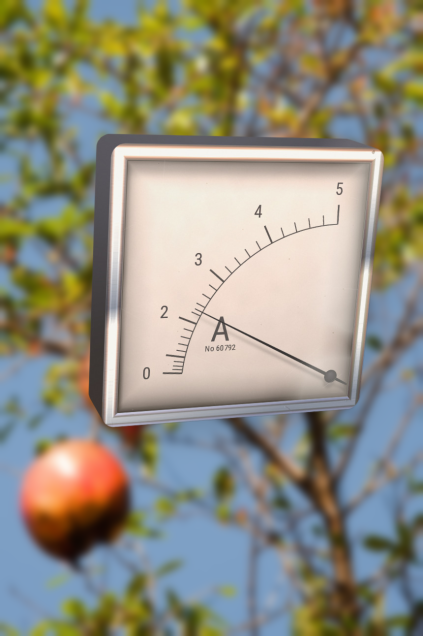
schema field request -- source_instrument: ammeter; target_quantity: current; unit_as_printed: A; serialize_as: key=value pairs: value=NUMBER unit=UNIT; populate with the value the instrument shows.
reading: value=2.3 unit=A
